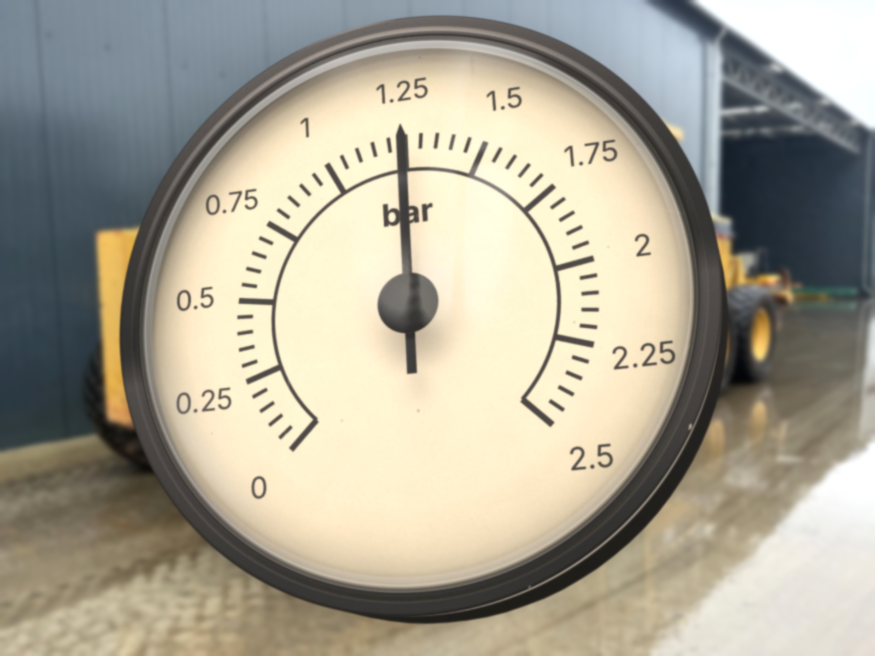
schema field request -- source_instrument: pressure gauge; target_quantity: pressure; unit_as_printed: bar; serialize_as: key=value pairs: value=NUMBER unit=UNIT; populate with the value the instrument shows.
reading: value=1.25 unit=bar
